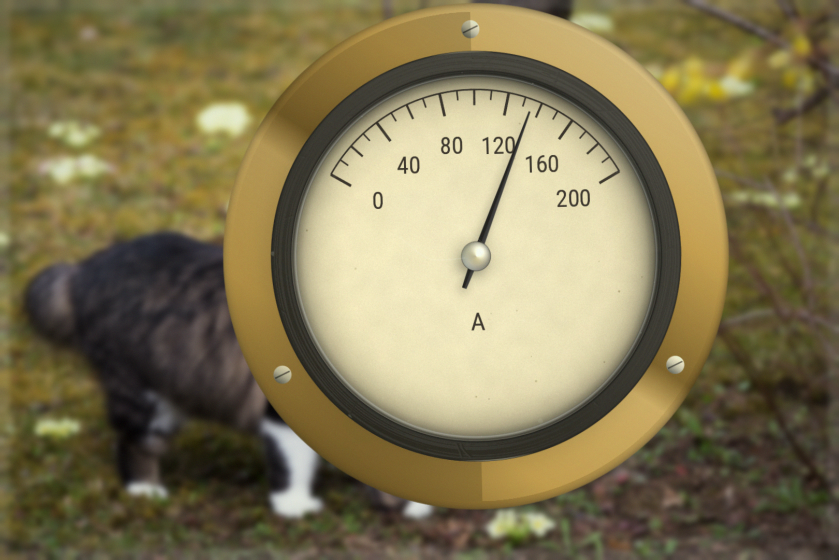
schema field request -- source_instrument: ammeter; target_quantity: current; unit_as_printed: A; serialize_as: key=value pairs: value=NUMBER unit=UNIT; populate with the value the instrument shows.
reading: value=135 unit=A
